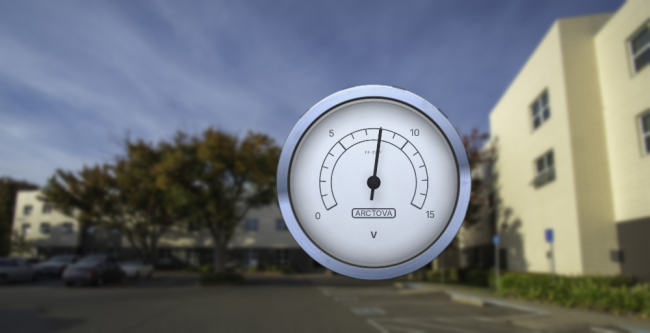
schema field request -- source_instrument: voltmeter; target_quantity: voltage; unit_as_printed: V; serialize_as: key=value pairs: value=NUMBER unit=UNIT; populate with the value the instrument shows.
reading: value=8 unit=V
